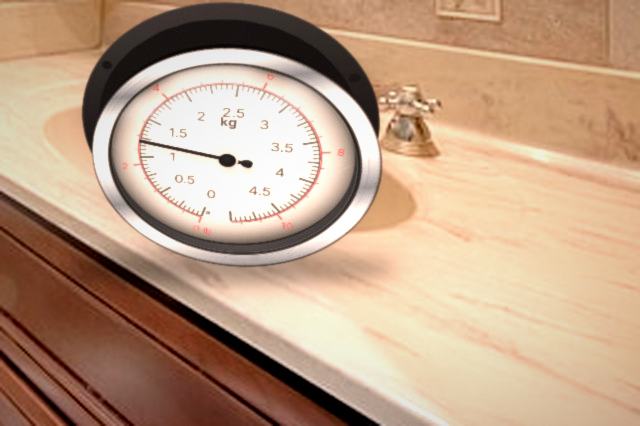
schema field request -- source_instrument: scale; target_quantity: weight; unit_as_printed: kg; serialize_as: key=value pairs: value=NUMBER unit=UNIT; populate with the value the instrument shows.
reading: value=1.25 unit=kg
